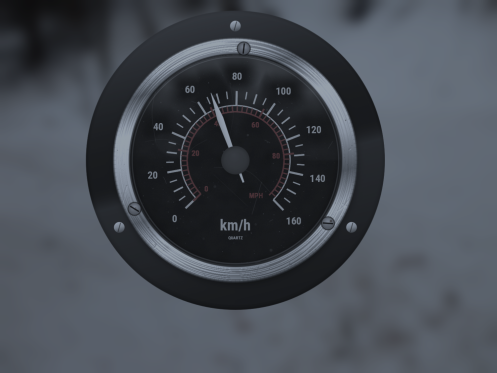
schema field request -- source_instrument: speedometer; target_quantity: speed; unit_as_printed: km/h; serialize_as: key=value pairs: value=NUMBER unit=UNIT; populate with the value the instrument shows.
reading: value=67.5 unit=km/h
